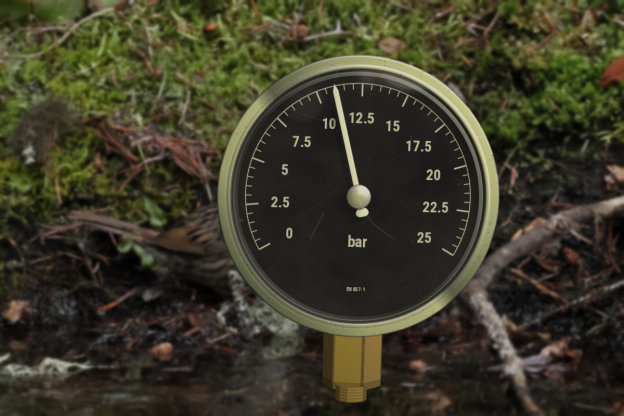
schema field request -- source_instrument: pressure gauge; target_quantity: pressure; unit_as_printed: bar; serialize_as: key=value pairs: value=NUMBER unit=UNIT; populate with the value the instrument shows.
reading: value=11 unit=bar
